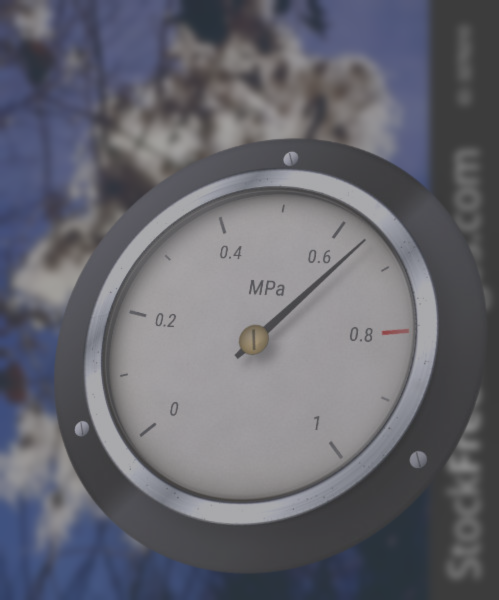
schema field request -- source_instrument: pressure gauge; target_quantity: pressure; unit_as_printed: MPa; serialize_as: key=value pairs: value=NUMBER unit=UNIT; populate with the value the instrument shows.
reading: value=0.65 unit=MPa
